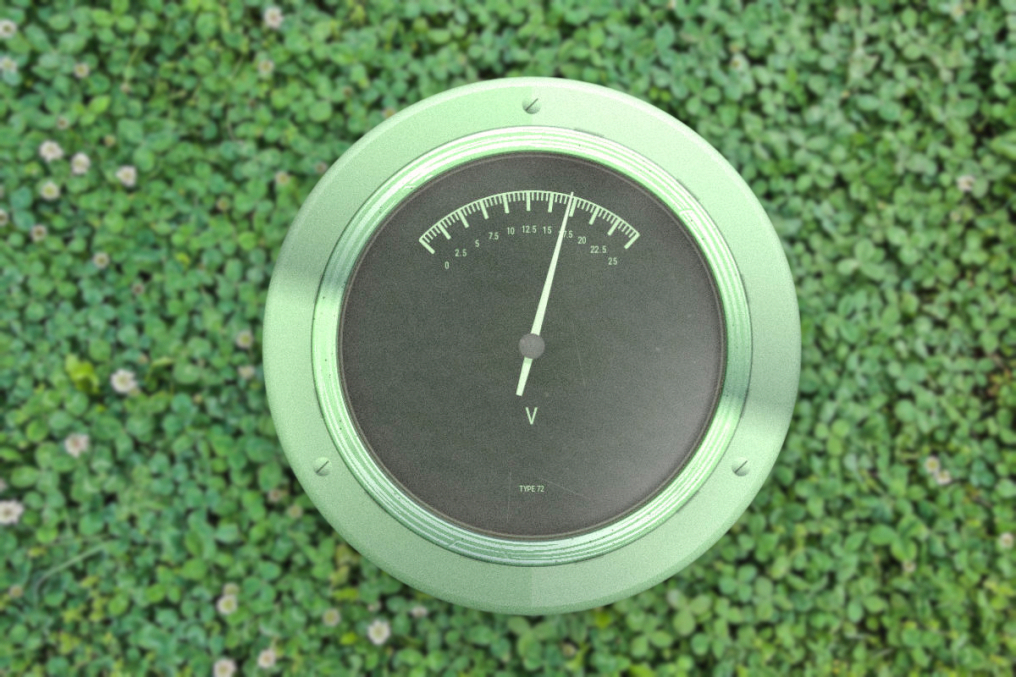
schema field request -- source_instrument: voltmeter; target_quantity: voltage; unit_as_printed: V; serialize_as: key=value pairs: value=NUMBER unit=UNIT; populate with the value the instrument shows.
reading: value=17 unit=V
